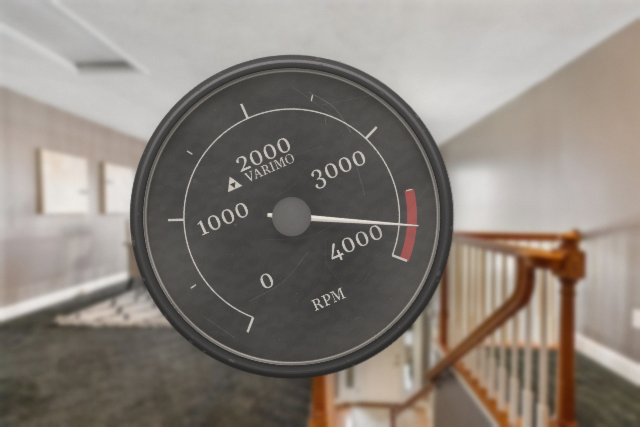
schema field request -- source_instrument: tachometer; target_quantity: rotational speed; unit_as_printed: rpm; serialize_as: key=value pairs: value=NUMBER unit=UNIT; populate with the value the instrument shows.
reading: value=3750 unit=rpm
